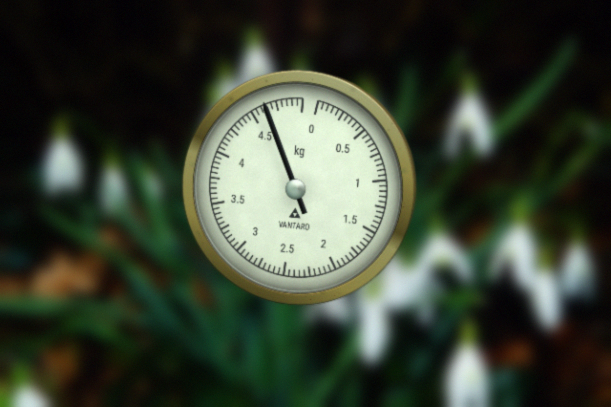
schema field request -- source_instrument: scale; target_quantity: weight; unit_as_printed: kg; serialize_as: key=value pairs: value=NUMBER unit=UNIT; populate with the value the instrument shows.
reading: value=4.65 unit=kg
